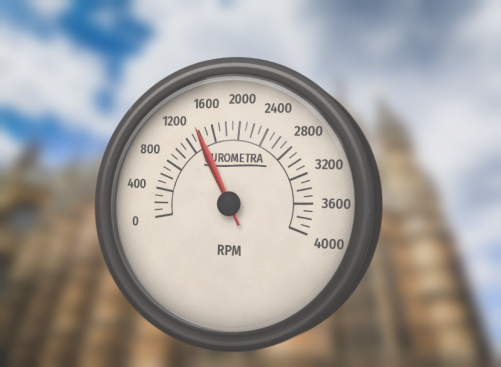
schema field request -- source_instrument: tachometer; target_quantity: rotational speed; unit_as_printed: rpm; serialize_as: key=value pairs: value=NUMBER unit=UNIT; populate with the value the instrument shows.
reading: value=1400 unit=rpm
